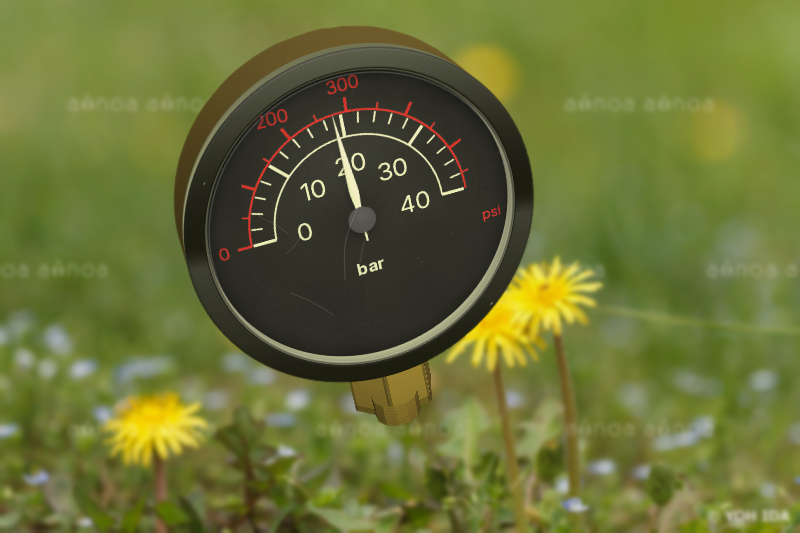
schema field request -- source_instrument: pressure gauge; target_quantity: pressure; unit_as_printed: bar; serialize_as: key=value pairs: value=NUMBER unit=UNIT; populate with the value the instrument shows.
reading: value=19 unit=bar
